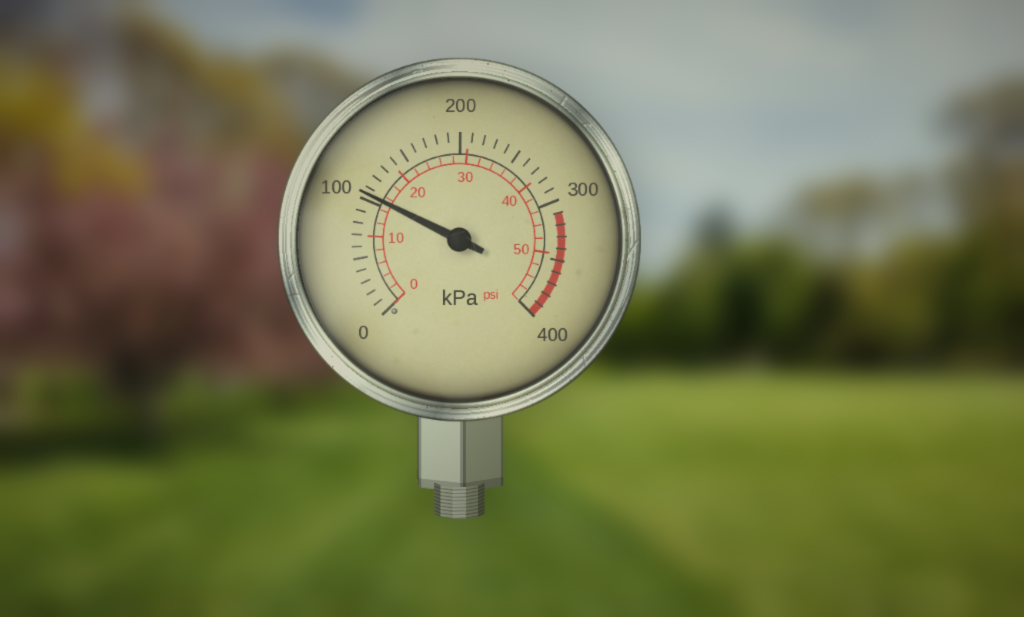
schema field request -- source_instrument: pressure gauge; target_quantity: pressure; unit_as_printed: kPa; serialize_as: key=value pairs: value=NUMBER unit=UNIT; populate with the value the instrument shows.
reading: value=105 unit=kPa
